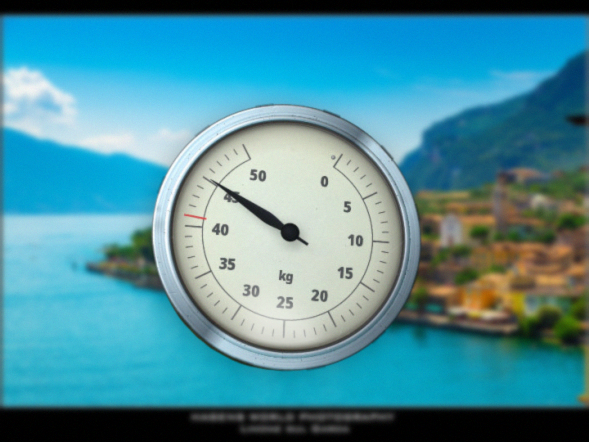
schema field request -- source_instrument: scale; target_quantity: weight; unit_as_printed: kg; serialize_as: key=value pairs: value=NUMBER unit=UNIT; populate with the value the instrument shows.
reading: value=45 unit=kg
